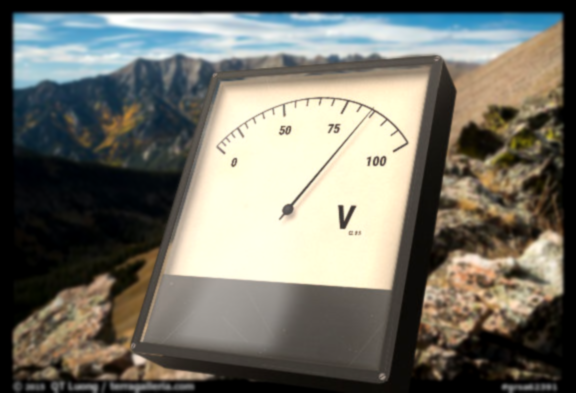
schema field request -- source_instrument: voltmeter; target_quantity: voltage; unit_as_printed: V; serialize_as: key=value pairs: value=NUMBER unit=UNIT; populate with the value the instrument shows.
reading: value=85 unit=V
